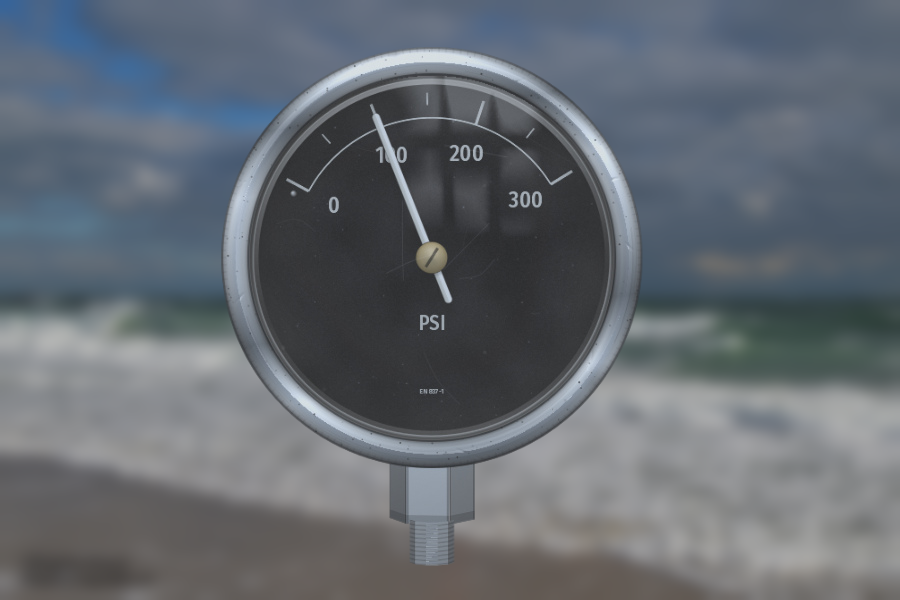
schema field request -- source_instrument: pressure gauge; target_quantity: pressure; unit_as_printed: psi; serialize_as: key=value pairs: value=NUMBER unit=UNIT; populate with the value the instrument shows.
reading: value=100 unit=psi
